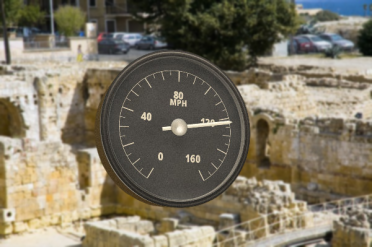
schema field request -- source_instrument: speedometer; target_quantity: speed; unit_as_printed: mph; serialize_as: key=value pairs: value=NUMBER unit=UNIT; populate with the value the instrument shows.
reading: value=122.5 unit=mph
